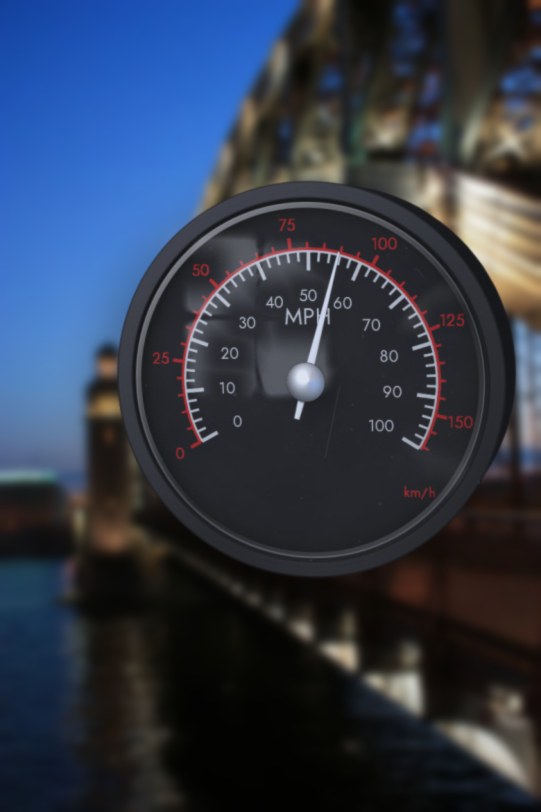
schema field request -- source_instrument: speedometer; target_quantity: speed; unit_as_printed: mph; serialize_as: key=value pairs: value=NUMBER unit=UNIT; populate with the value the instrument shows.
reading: value=56 unit=mph
